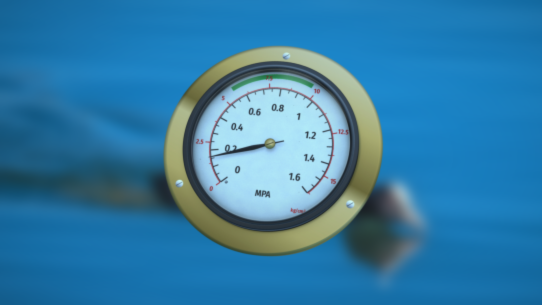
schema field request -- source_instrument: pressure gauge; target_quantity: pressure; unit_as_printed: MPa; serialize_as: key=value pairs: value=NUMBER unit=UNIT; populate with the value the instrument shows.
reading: value=0.15 unit=MPa
